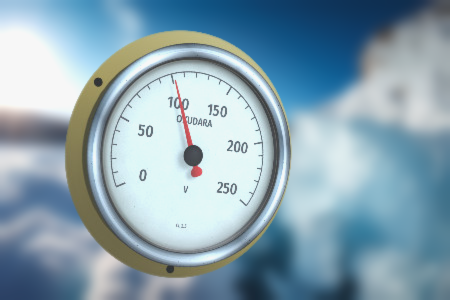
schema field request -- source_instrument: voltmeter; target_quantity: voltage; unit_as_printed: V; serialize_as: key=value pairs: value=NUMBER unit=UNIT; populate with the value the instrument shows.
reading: value=100 unit=V
